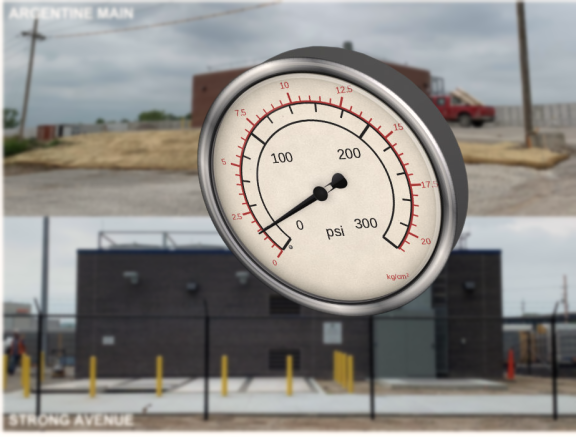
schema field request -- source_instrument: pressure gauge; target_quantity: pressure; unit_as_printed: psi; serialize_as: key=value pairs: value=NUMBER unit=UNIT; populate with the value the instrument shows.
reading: value=20 unit=psi
